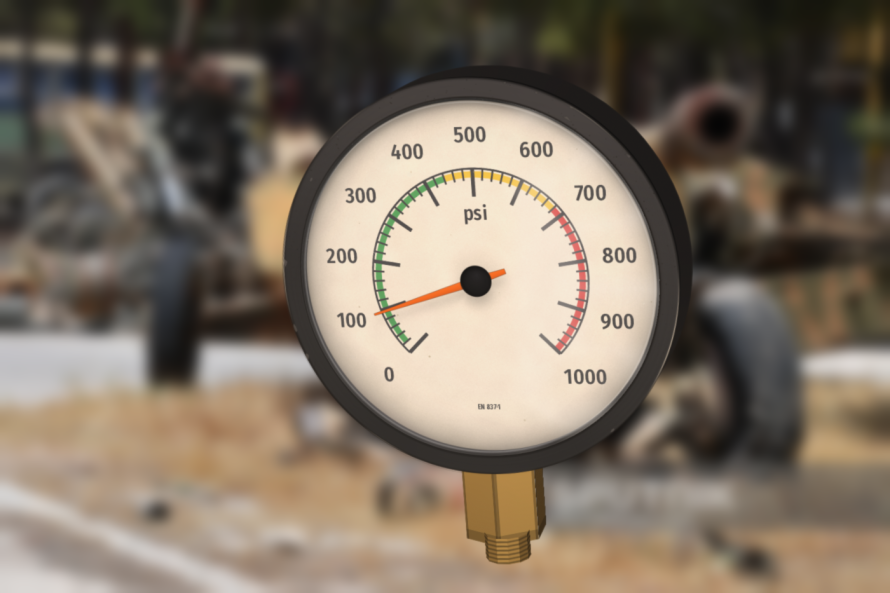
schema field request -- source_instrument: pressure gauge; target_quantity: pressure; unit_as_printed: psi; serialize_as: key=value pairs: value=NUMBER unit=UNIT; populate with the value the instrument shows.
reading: value=100 unit=psi
